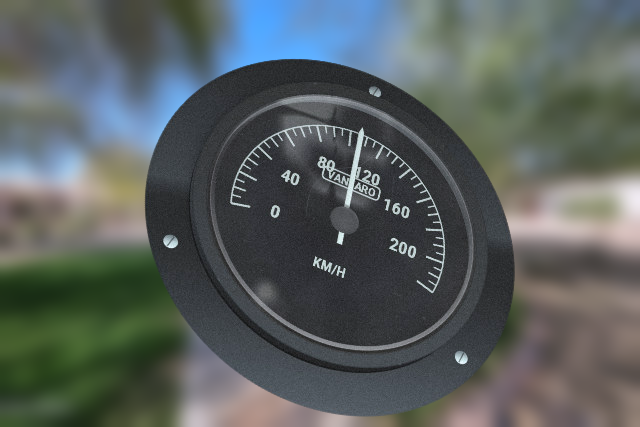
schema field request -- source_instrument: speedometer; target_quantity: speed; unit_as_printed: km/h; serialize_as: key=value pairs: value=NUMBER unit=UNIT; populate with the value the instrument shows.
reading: value=105 unit=km/h
